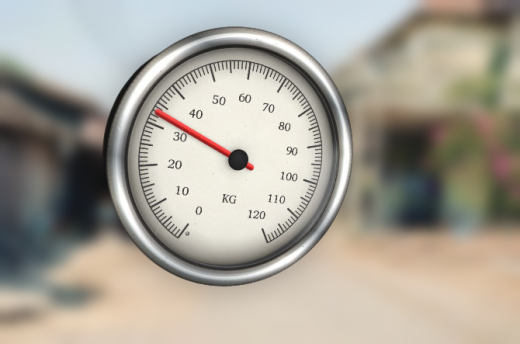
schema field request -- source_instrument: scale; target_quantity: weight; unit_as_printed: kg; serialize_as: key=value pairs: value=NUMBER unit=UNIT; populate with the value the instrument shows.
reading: value=33 unit=kg
